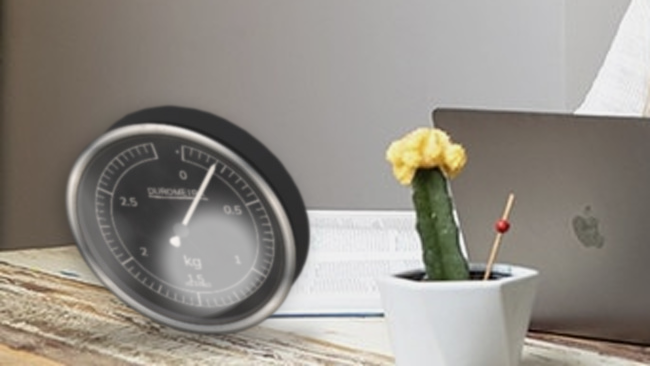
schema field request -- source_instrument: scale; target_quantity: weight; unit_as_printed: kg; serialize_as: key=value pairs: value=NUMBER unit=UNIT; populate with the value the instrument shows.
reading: value=0.2 unit=kg
